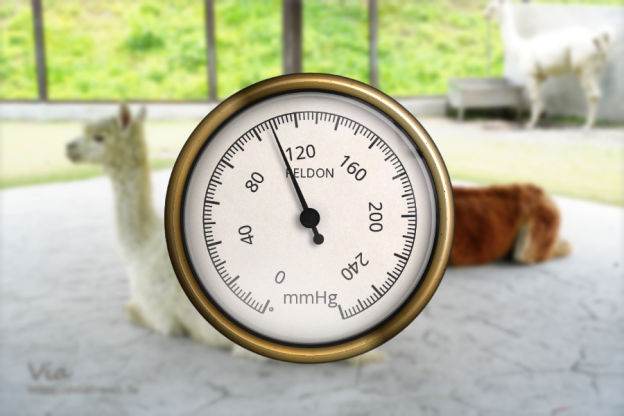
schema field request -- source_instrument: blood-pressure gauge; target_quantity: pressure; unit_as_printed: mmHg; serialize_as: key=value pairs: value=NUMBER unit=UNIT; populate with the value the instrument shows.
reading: value=108 unit=mmHg
